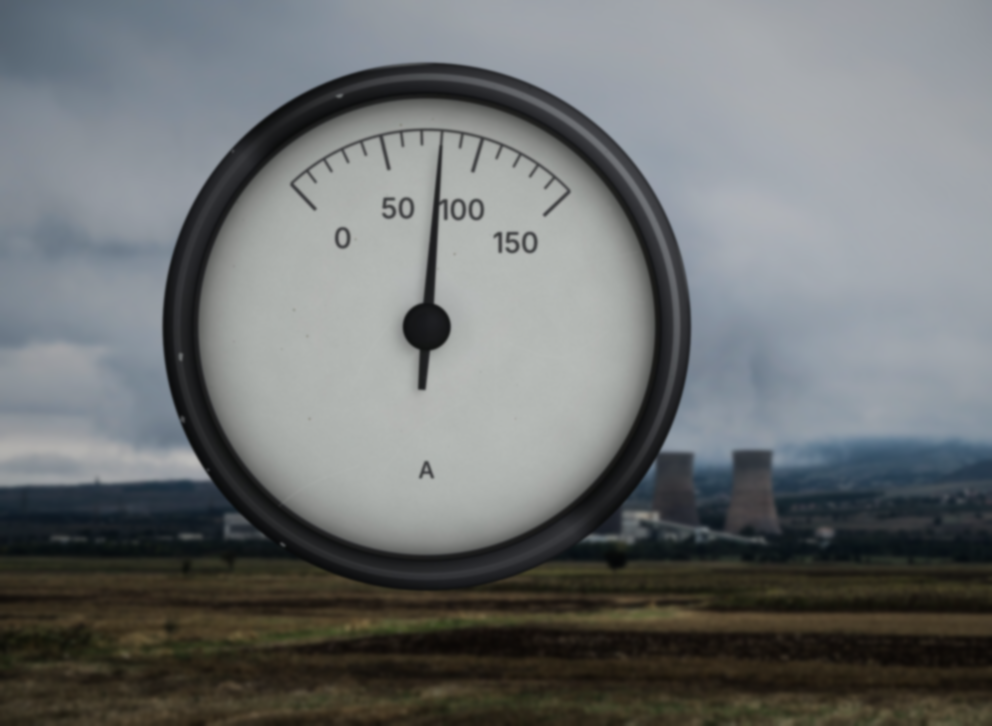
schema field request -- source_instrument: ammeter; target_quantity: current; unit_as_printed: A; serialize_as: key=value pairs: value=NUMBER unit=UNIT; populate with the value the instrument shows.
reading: value=80 unit=A
